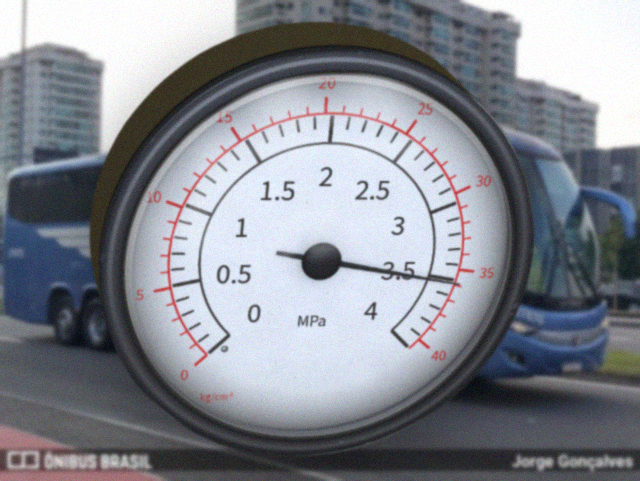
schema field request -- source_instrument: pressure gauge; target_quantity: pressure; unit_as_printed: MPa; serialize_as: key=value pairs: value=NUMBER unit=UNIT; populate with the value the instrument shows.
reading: value=3.5 unit=MPa
